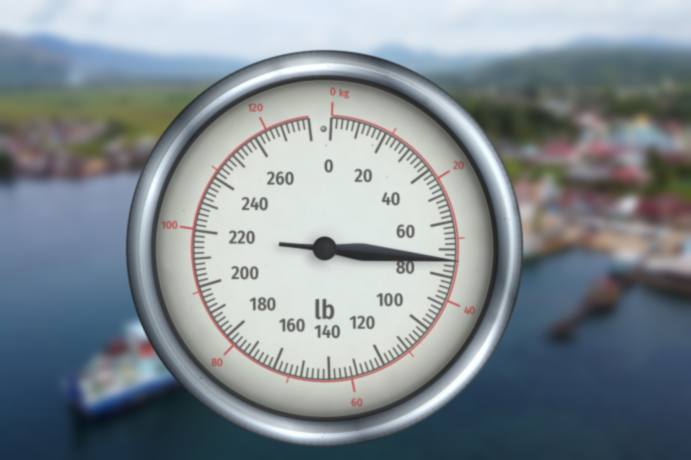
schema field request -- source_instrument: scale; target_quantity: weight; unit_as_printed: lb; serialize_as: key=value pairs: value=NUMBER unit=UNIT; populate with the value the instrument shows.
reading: value=74 unit=lb
